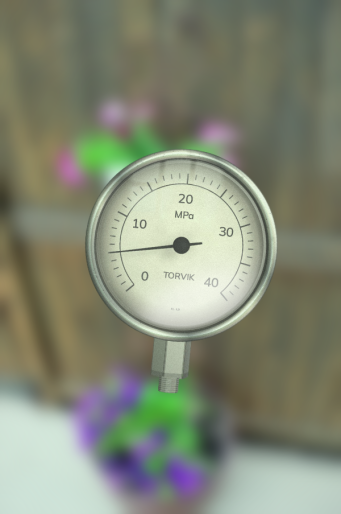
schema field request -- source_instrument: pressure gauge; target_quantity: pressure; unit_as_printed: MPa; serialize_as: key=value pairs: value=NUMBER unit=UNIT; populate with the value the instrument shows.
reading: value=5 unit=MPa
